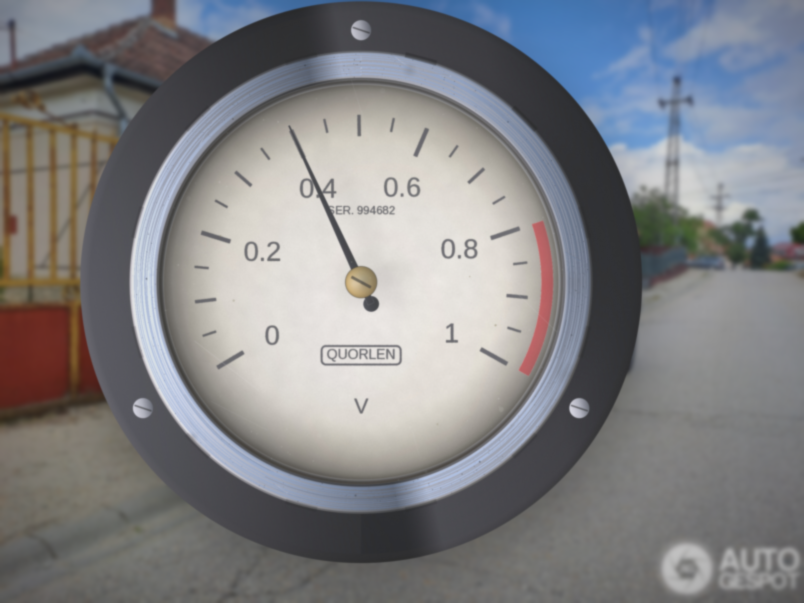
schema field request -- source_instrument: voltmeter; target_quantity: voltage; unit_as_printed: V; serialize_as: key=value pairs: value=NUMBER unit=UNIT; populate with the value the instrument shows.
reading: value=0.4 unit=V
